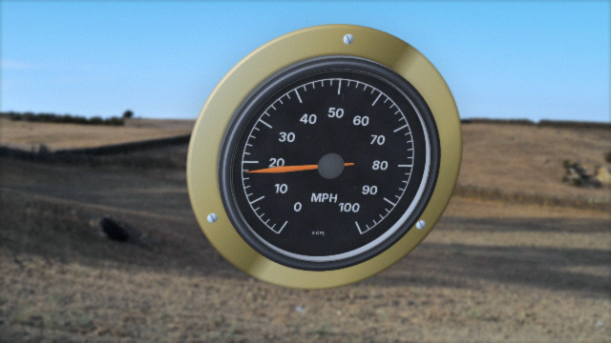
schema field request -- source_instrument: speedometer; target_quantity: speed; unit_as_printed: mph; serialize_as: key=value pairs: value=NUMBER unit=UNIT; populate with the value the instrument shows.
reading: value=18 unit=mph
